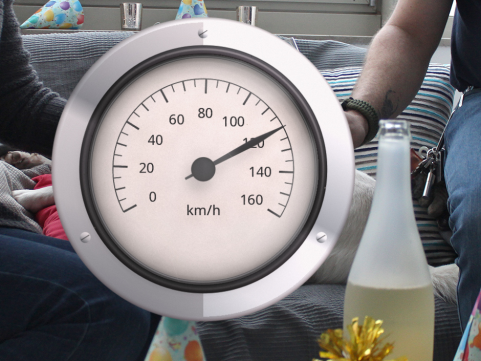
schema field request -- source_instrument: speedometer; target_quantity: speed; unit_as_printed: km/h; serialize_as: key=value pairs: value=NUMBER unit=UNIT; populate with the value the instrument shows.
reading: value=120 unit=km/h
